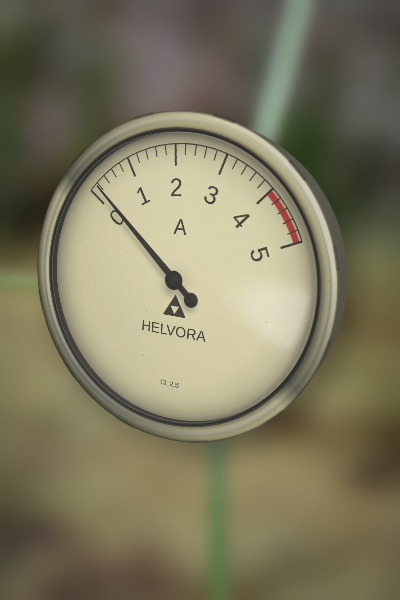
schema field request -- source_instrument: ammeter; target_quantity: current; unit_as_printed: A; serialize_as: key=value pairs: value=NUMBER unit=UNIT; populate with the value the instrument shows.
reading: value=0.2 unit=A
